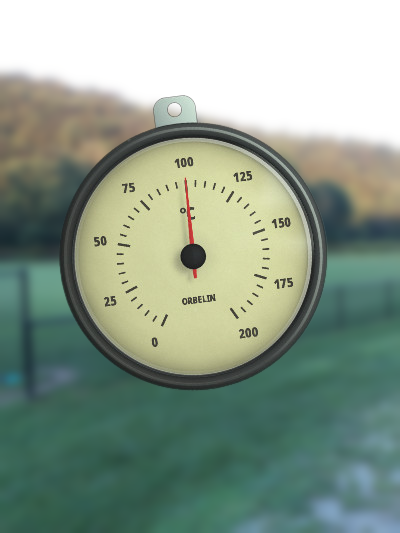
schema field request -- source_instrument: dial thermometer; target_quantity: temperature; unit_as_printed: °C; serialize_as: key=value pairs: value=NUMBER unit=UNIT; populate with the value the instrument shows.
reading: value=100 unit=°C
